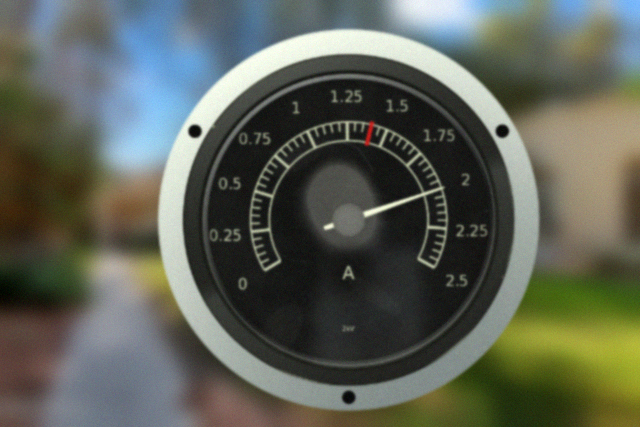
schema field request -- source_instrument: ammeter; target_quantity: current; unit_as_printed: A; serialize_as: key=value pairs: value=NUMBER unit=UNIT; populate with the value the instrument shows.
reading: value=2 unit=A
